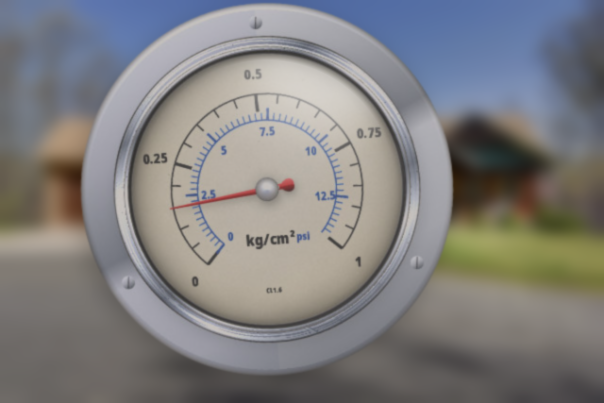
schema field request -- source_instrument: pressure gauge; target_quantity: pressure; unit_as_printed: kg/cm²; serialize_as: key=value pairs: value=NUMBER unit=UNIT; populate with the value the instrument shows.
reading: value=0.15 unit=kg/cm²
